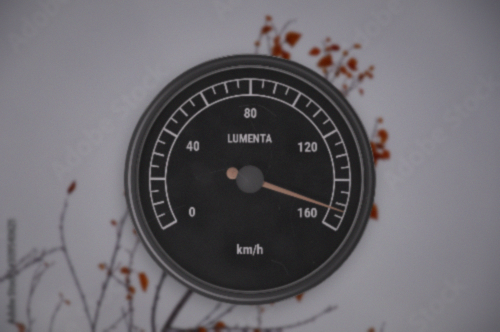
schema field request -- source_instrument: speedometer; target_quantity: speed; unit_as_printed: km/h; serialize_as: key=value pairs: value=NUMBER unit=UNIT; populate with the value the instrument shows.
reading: value=152.5 unit=km/h
